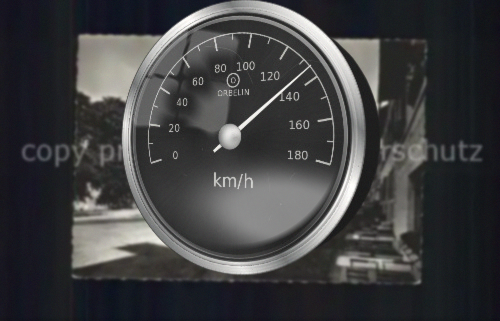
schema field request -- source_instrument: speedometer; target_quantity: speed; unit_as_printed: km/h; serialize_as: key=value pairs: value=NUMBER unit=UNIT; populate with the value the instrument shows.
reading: value=135 unit=km/h
